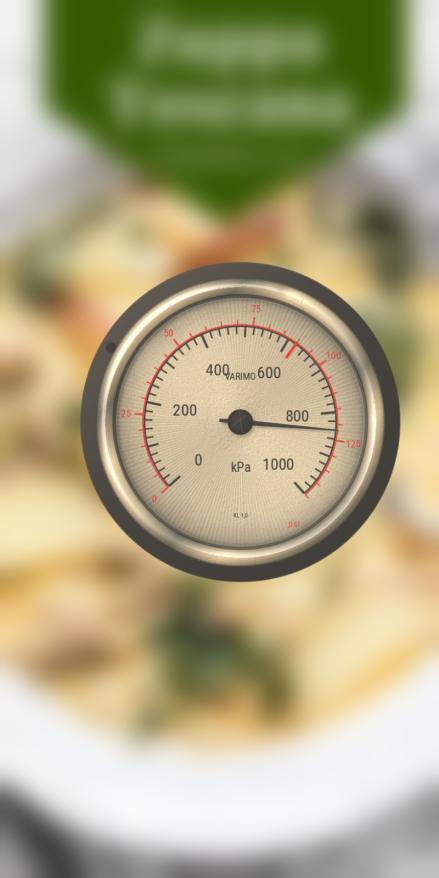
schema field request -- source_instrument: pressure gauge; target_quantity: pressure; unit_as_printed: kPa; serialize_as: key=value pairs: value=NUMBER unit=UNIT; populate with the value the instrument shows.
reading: value=840 unit=kPa
